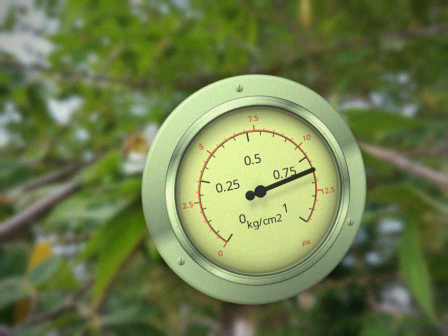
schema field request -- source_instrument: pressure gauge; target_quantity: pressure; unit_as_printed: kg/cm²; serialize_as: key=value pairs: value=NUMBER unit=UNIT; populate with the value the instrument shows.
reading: value=0.8 unit=kg/cm²
